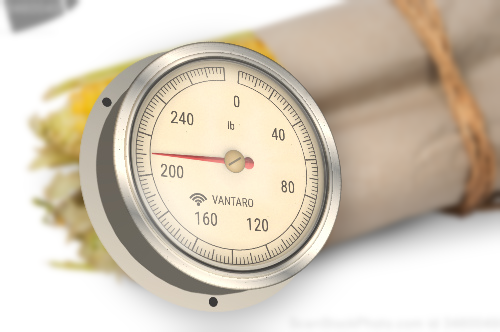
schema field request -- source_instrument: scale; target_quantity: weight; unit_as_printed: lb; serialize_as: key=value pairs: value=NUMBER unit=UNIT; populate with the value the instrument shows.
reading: value=210 unit=lb
